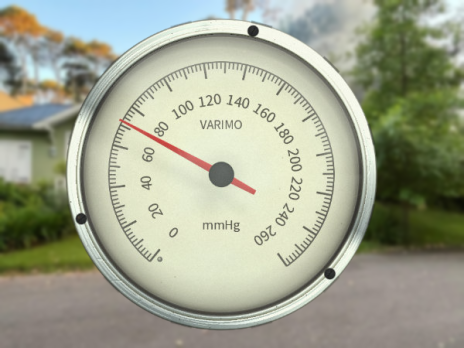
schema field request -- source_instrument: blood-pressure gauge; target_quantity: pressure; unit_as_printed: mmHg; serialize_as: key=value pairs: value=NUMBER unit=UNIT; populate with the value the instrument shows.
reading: value=72 unit=mmHg
